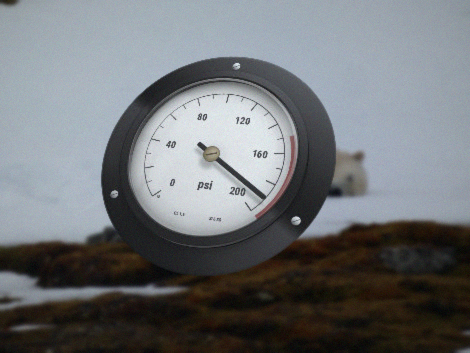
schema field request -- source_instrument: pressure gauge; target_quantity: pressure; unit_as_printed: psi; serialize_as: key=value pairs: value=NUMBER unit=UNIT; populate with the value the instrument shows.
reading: value=190 unit=psi
